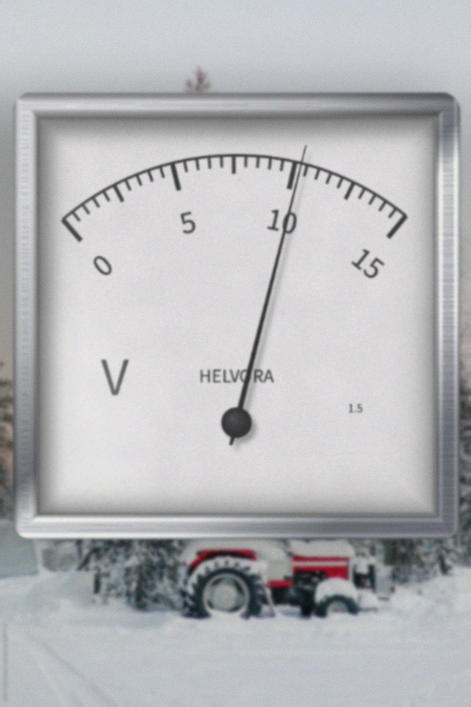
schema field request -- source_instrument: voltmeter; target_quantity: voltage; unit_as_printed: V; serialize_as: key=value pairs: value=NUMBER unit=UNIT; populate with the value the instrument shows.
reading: value=10.25 unit=V
